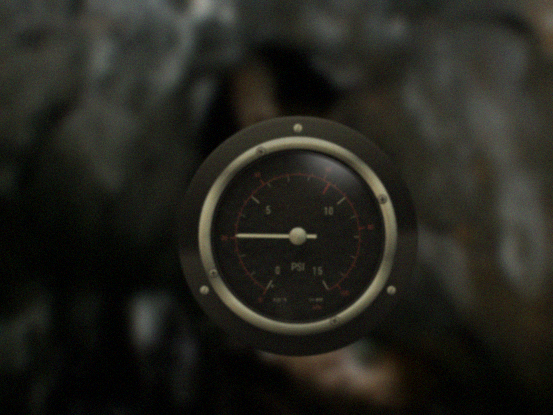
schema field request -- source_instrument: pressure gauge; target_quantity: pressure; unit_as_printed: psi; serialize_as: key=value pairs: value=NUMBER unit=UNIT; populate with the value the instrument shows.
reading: value=3 unit=psi
